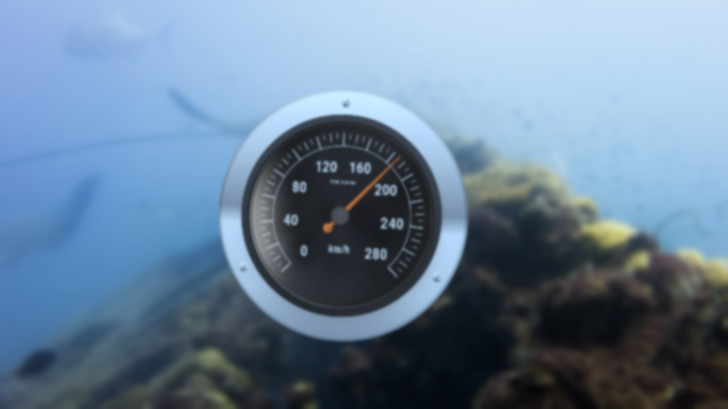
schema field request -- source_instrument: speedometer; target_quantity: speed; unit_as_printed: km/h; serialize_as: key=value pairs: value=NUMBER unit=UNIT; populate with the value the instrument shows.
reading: value=185 unit=km/h
